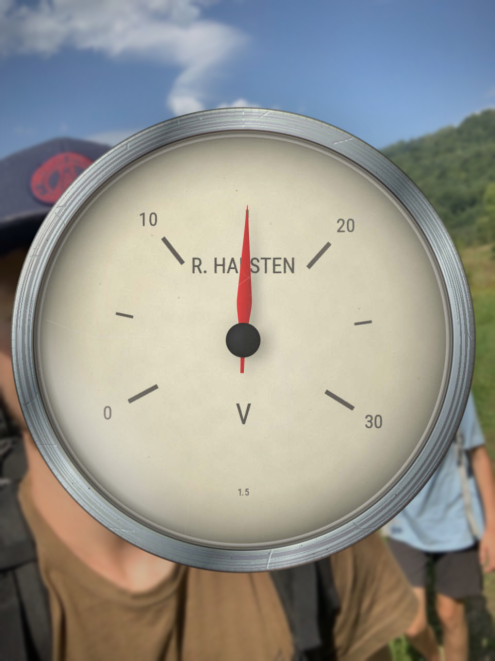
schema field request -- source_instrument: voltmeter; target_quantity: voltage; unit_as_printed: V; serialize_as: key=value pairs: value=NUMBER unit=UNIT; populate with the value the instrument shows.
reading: value=15 unit=V
